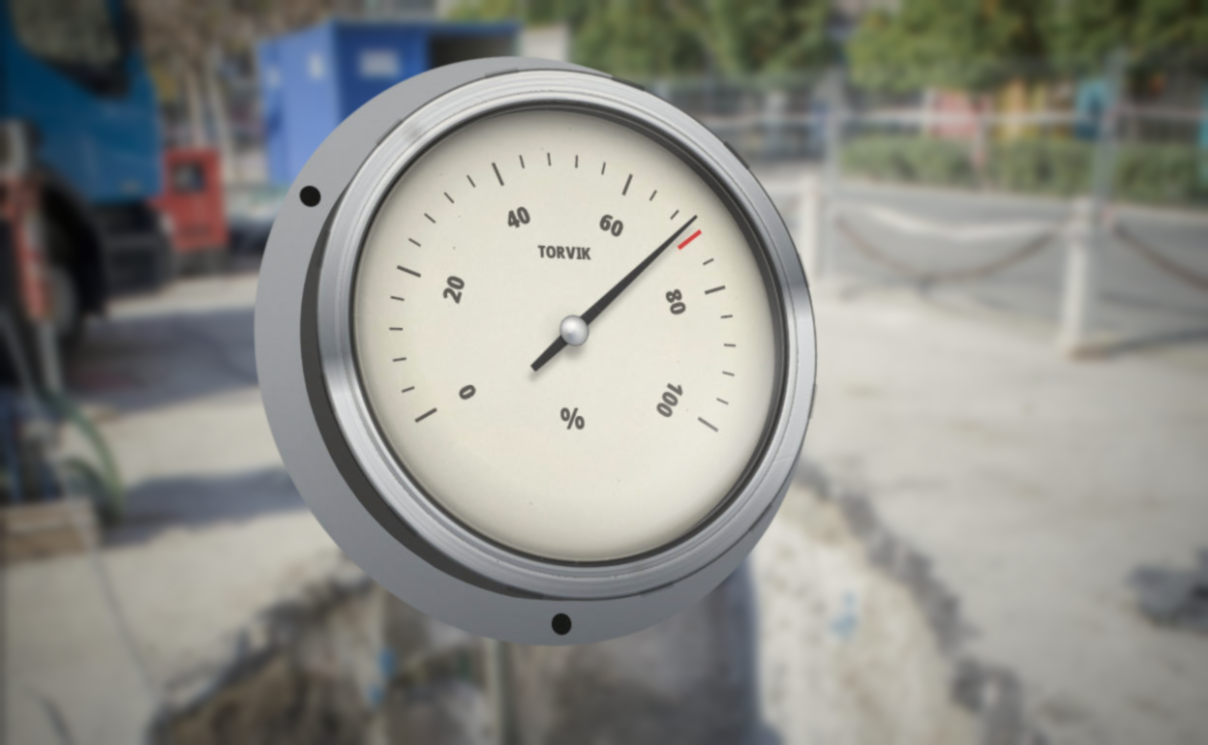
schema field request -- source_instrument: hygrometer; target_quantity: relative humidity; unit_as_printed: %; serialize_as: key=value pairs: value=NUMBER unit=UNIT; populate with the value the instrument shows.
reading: value=70 unit=%
